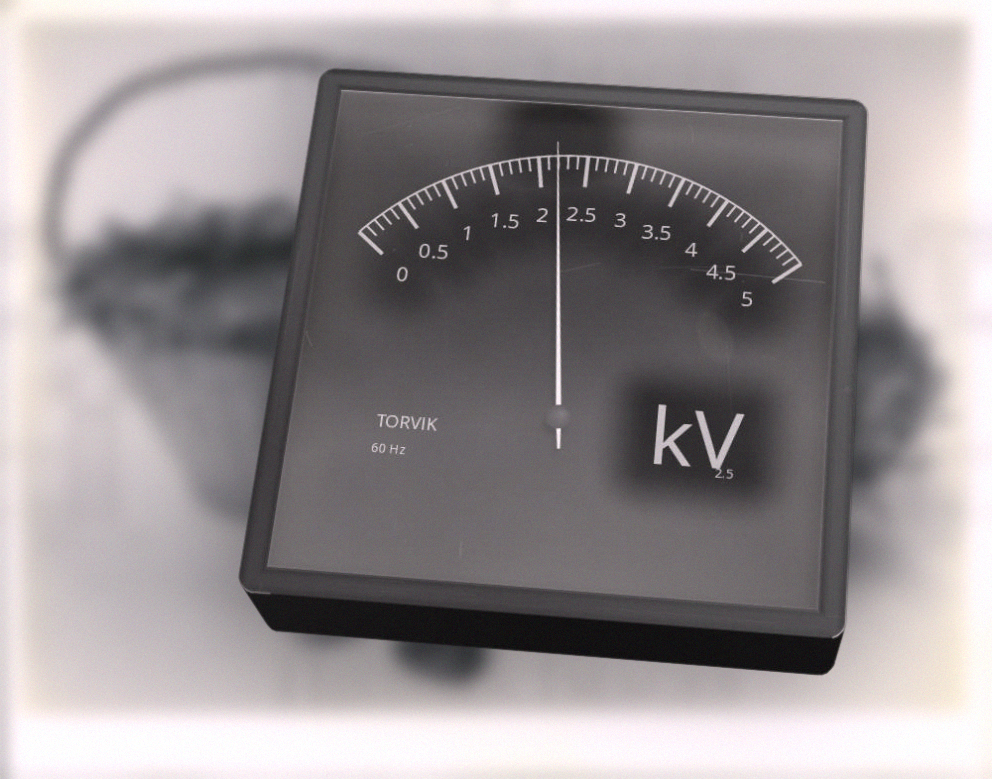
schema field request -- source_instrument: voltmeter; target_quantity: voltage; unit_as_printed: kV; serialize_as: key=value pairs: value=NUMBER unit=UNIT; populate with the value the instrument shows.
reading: value=2.2 unit=kV
